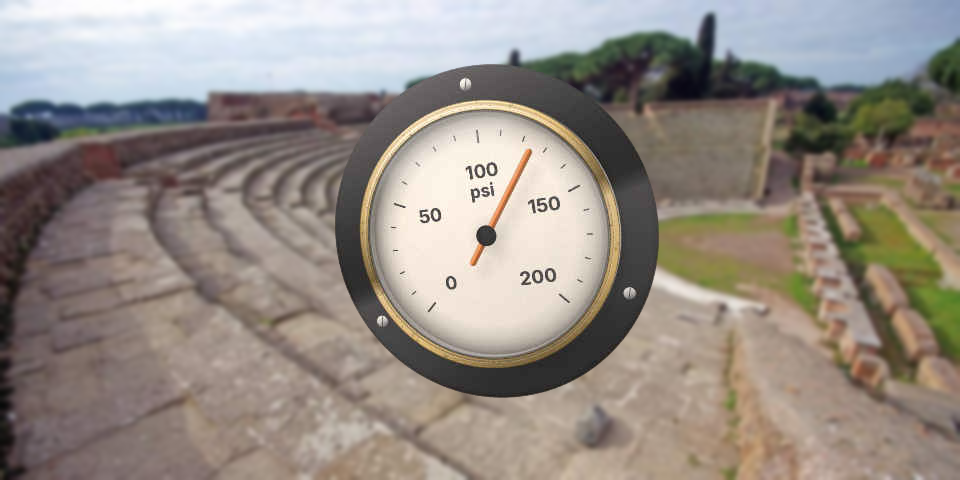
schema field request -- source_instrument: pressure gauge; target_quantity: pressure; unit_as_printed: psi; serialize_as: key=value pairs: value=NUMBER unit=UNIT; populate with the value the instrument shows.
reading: value=125 unit=psi
